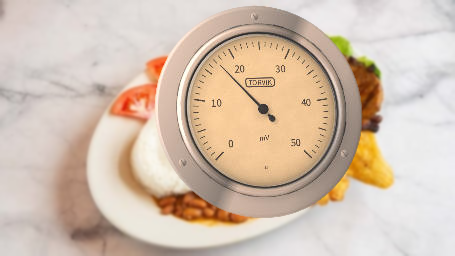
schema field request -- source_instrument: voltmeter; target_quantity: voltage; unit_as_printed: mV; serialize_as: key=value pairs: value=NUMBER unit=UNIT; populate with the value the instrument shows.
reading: value=17 unit=mV
